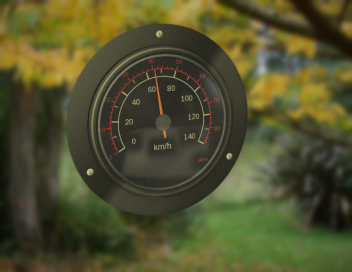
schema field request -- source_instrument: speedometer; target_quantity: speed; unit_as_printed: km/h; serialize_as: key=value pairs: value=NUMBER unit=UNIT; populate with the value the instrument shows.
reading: value=65 unit=km/h
